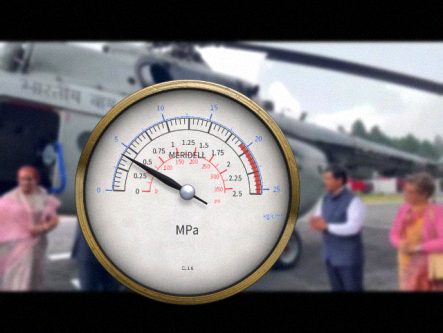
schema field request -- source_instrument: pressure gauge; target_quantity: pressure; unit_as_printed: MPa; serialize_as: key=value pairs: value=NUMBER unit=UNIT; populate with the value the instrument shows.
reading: value=0.4 unit=MPa
